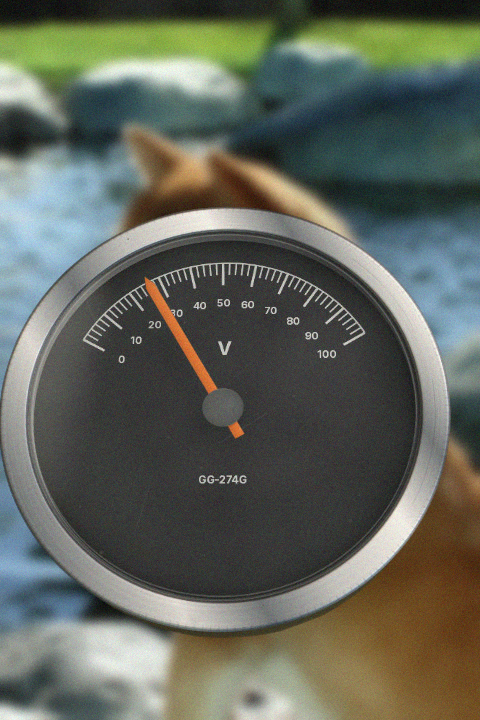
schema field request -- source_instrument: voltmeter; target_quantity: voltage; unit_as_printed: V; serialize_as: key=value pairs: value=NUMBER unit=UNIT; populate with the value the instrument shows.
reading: value=26 unit=V
